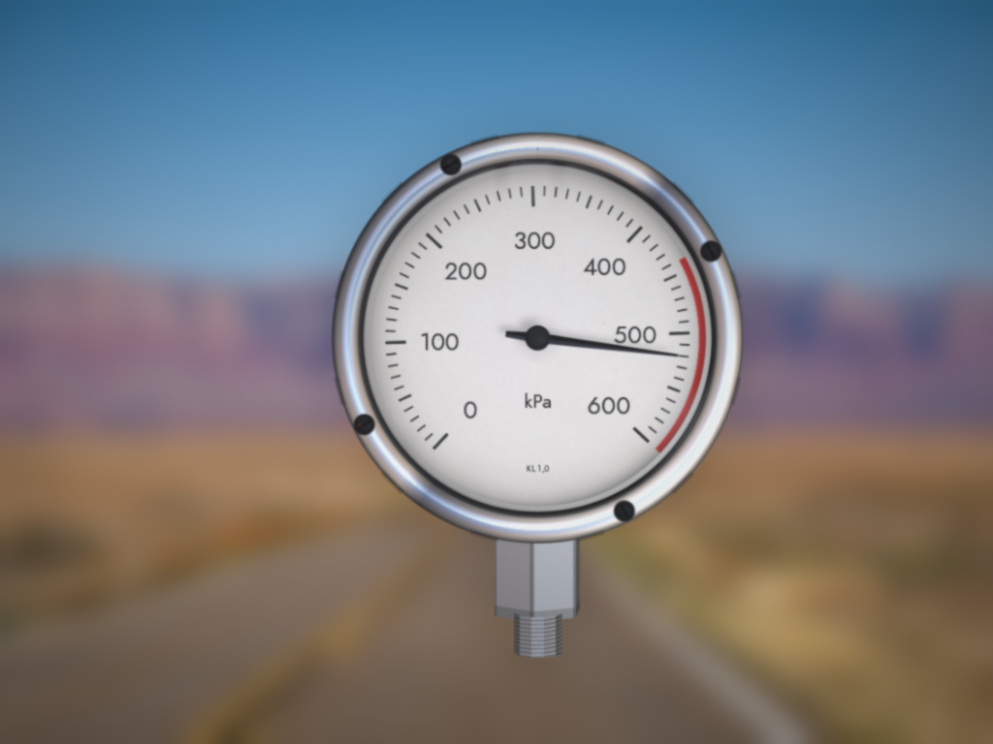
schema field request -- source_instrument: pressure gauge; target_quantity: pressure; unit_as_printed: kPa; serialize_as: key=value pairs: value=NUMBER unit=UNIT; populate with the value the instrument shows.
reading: value=520 unit=kPa
